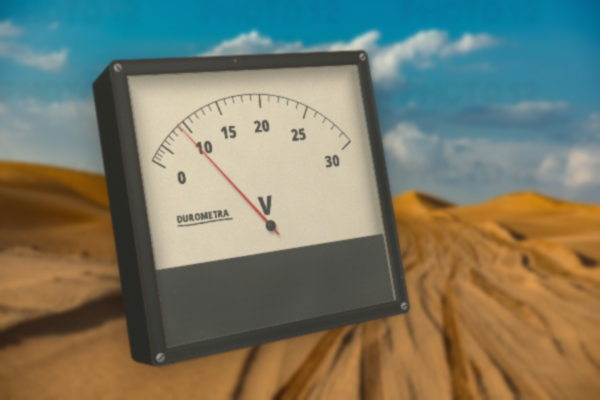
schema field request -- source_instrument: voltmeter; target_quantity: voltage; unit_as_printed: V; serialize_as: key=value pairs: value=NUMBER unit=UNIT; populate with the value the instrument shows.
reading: value=9 unit=V
